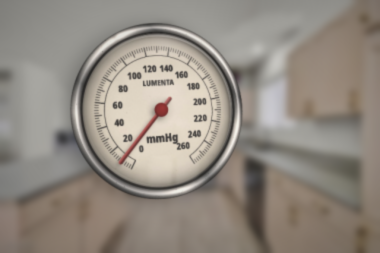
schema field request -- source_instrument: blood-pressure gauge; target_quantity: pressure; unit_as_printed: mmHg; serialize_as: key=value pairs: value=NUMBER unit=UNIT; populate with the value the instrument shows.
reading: value=10 unit=mmHg
